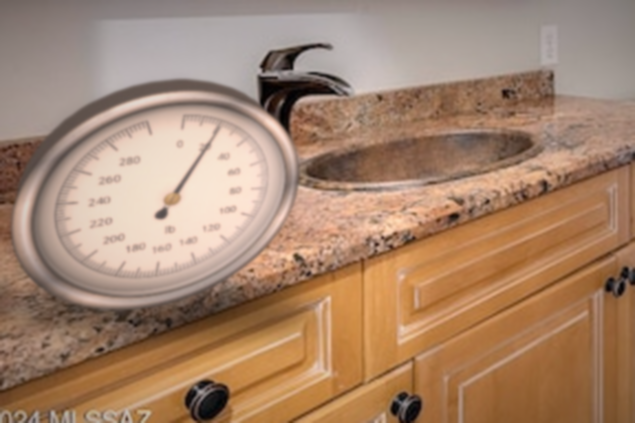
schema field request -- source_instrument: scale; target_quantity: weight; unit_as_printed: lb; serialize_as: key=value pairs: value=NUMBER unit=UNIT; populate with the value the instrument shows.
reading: value=20 unit=lb
